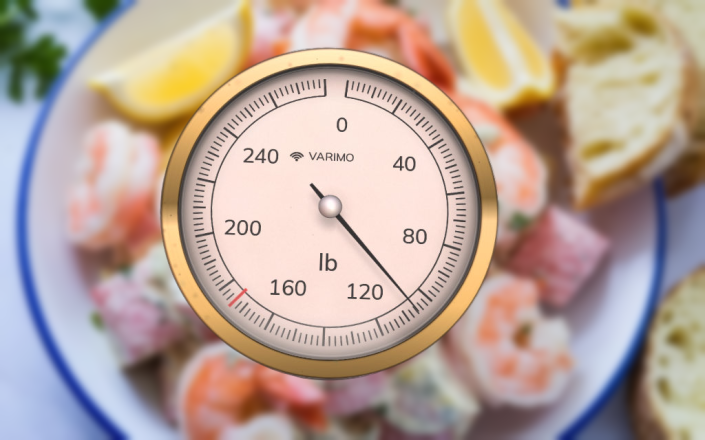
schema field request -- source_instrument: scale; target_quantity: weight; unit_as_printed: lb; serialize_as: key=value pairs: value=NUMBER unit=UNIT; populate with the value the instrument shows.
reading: value=106 unit=lb
